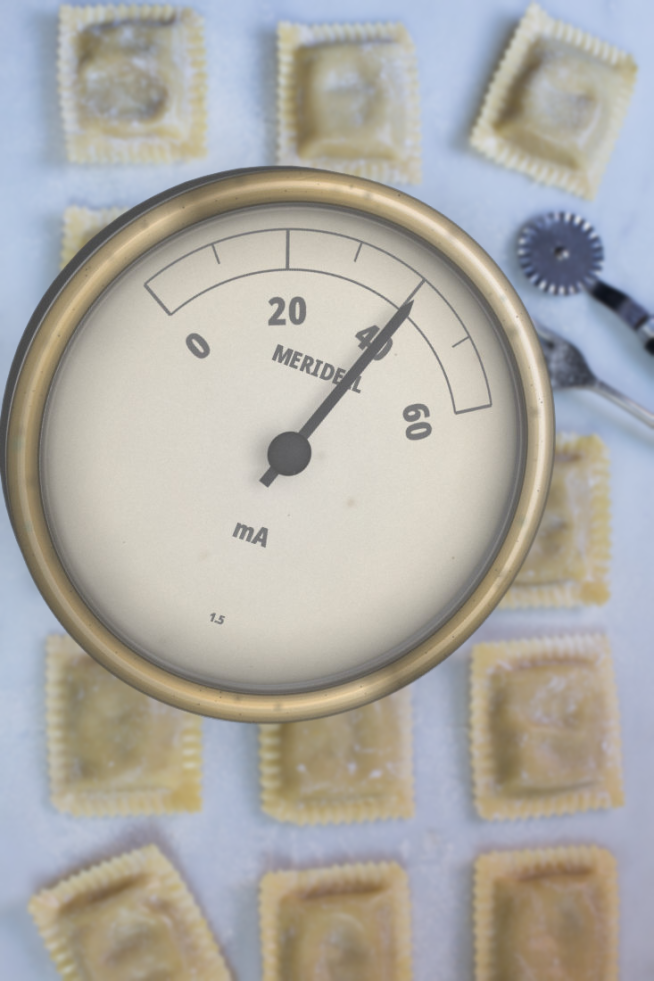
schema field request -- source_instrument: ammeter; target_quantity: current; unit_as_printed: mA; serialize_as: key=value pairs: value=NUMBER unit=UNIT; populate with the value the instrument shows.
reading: value=40 unit=mA
